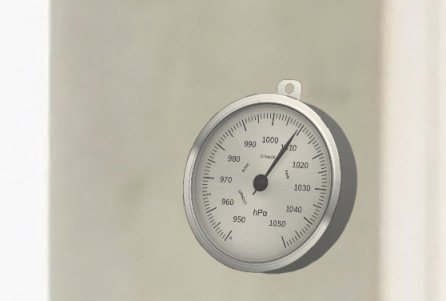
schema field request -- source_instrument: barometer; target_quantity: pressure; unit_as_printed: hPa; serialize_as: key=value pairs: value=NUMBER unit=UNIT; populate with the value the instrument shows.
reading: value=1010 unit=hPa
